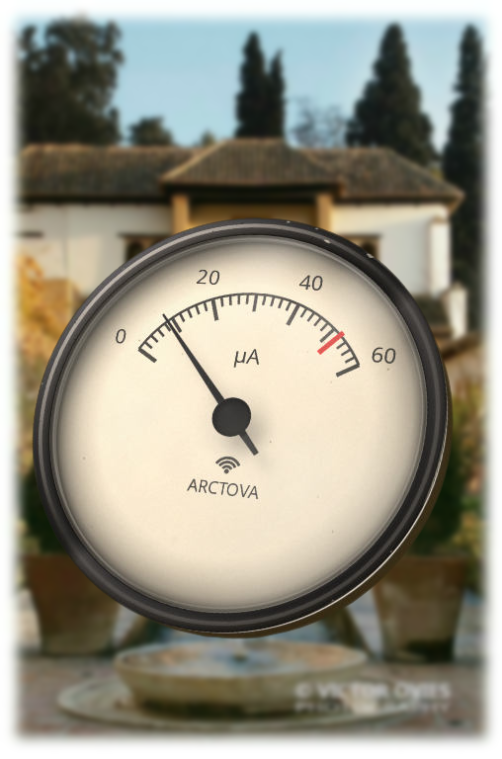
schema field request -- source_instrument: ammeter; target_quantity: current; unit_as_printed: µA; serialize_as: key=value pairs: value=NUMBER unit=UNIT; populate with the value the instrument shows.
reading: value=9 unit=µA
